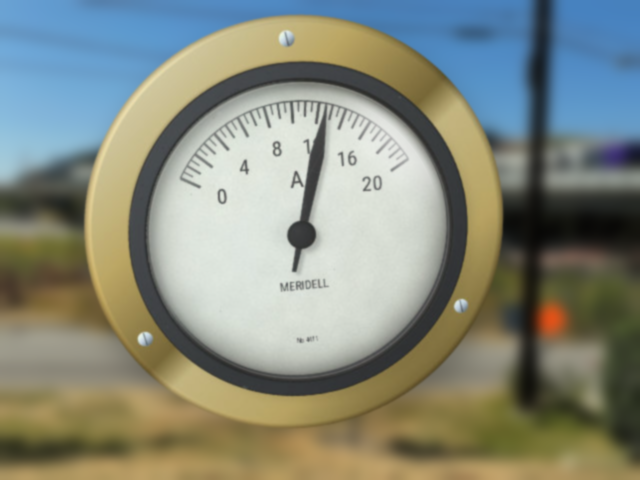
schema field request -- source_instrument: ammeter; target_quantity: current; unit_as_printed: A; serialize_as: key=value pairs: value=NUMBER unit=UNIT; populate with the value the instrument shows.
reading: value=12.5 unit=A
